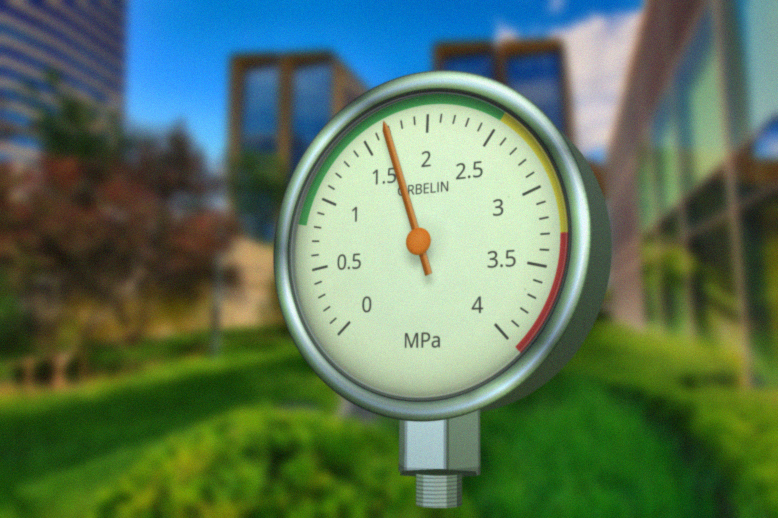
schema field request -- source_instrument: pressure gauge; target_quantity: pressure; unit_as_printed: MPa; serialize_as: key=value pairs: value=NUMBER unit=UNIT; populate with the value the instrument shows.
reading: value=1.7 unit=MPa
